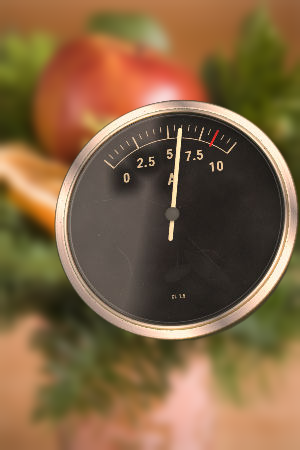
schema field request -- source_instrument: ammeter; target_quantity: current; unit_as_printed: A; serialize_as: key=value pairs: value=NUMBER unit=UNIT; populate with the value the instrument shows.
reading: value=6 unit=A
